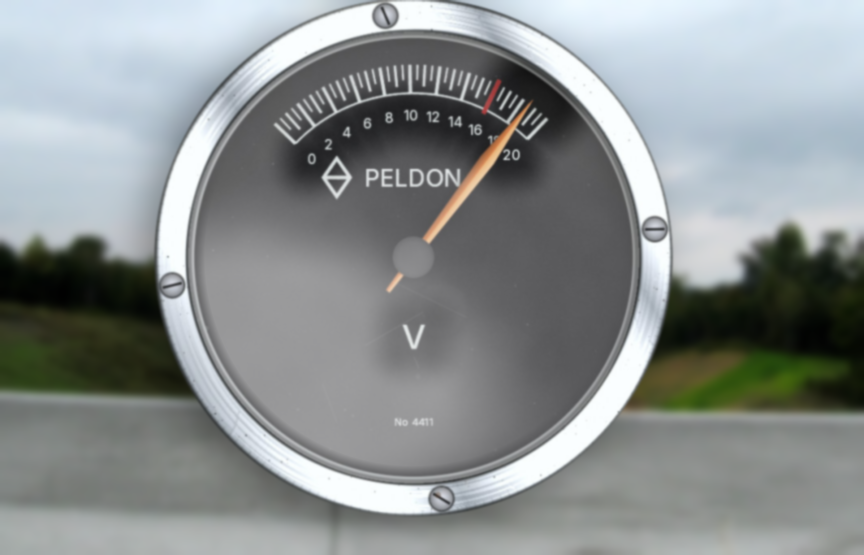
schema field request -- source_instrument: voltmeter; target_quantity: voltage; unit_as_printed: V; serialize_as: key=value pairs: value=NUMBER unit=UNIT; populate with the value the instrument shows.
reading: value=18.5 unit=V
